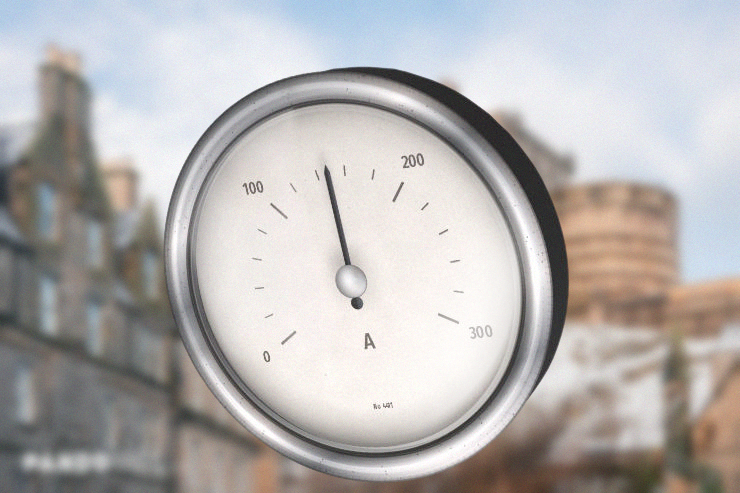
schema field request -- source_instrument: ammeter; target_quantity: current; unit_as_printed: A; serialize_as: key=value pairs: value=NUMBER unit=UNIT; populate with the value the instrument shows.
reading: value=150 unit=A
